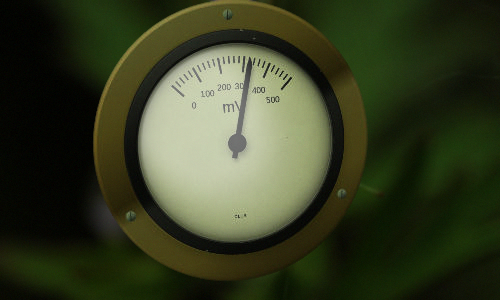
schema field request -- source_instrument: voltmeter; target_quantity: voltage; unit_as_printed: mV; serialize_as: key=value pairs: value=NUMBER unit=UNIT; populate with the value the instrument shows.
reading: value=320 unit=mV
